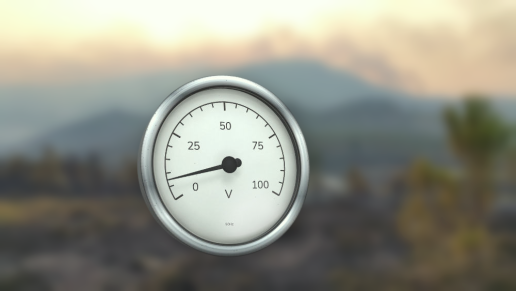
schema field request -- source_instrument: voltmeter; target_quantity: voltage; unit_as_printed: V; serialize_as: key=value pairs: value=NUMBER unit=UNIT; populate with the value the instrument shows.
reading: value=7.5 unit=V
